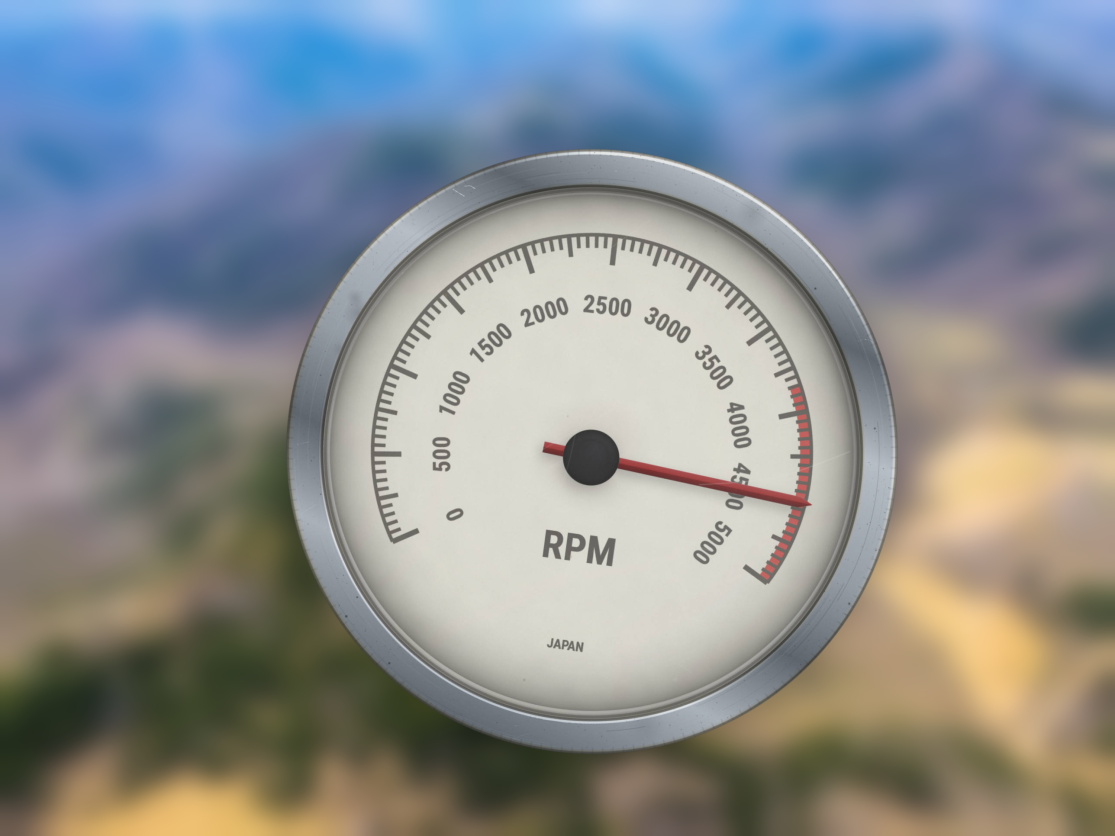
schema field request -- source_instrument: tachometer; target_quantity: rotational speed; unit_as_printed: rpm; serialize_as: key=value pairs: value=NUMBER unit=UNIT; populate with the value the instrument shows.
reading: value=4500 unit=rpm
